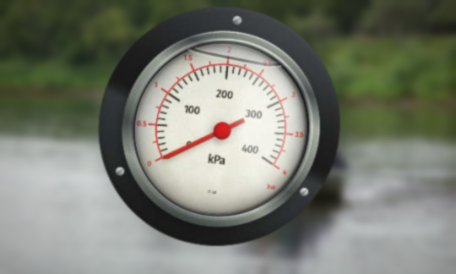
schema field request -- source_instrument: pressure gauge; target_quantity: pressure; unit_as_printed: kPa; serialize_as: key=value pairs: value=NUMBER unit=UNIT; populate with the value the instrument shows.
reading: value=0 unit=kPa
